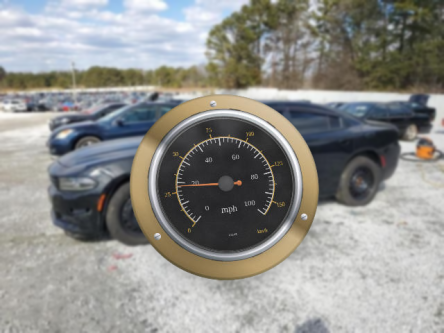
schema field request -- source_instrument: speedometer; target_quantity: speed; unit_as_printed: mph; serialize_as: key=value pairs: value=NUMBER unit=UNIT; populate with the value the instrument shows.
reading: value=18 unit=mph
